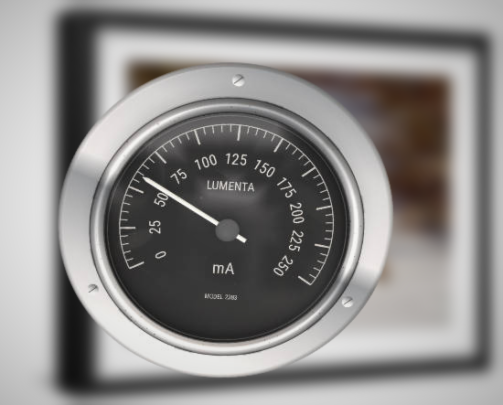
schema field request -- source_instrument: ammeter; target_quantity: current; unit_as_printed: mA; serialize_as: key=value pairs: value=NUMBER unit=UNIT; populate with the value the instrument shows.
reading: value=60 unit=mA
